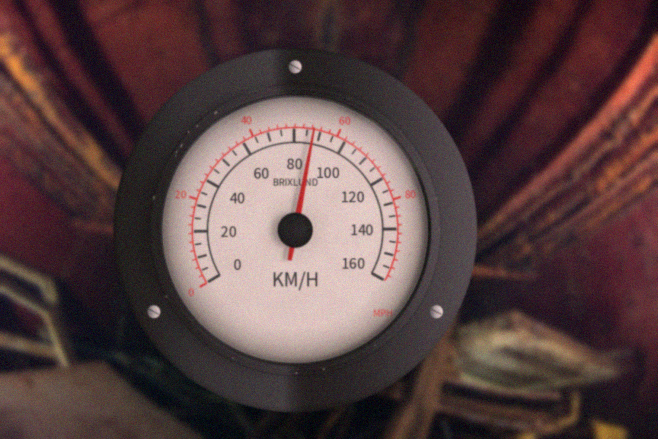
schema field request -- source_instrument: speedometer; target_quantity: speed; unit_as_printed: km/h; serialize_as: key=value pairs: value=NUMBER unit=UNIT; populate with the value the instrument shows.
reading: value=87.5 unit=km/h
